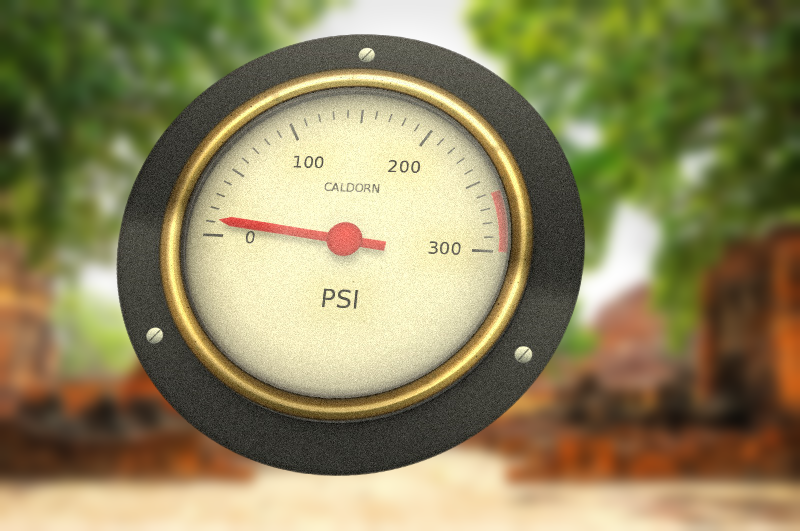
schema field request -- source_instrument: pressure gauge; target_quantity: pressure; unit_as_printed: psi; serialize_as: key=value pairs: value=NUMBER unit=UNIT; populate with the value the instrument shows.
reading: value=10 unit=psi
